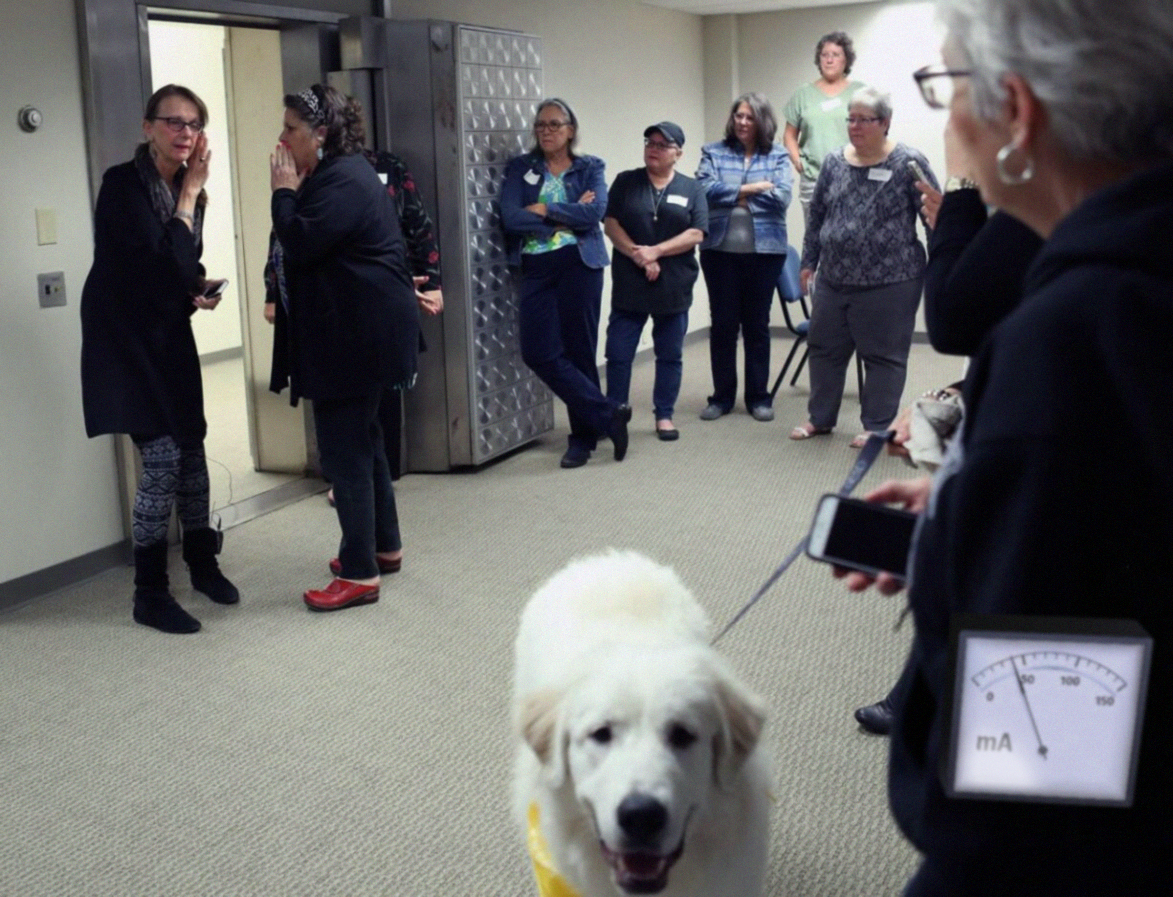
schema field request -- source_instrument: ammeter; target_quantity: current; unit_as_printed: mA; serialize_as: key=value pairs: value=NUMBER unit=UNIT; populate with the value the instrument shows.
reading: value=40 unit=mA
